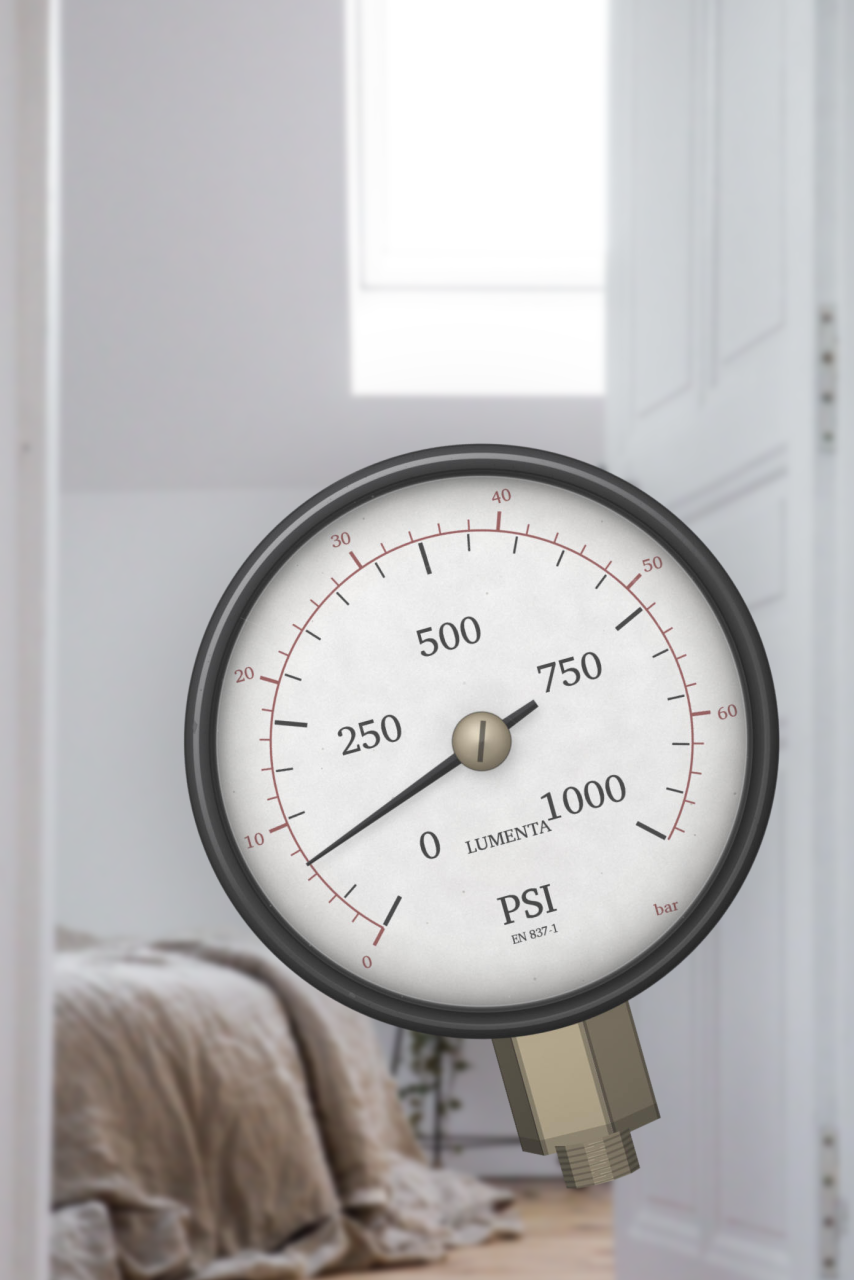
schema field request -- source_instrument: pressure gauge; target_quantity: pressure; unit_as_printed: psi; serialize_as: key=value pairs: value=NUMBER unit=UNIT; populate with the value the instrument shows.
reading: value=100 unit=psi
